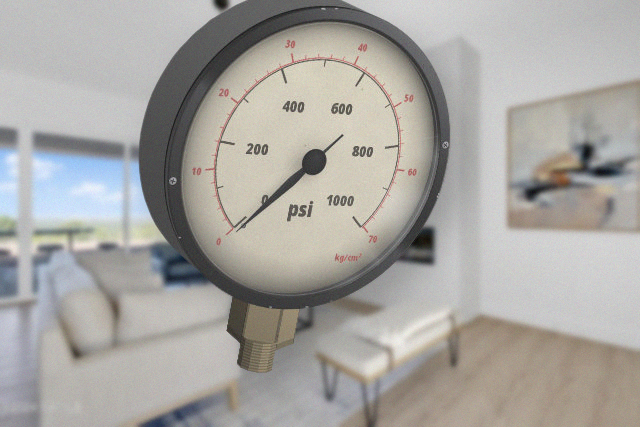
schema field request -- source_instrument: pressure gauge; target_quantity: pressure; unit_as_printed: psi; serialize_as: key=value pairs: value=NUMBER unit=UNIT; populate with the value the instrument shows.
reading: value=0 unit=psi
